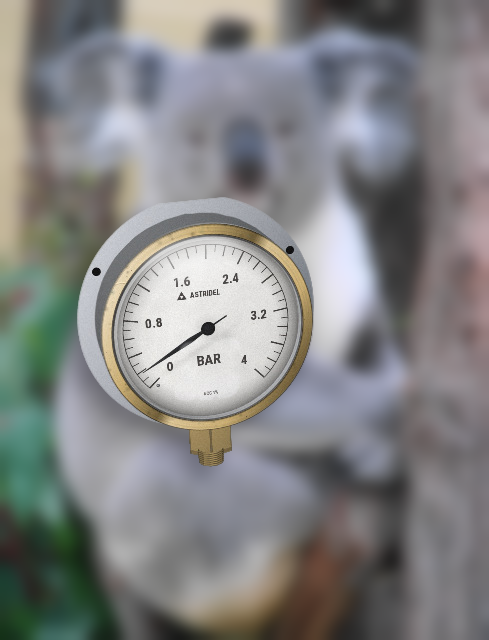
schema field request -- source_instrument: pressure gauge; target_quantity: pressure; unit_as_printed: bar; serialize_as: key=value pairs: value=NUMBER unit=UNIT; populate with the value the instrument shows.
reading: value=0.2 unit=bar
